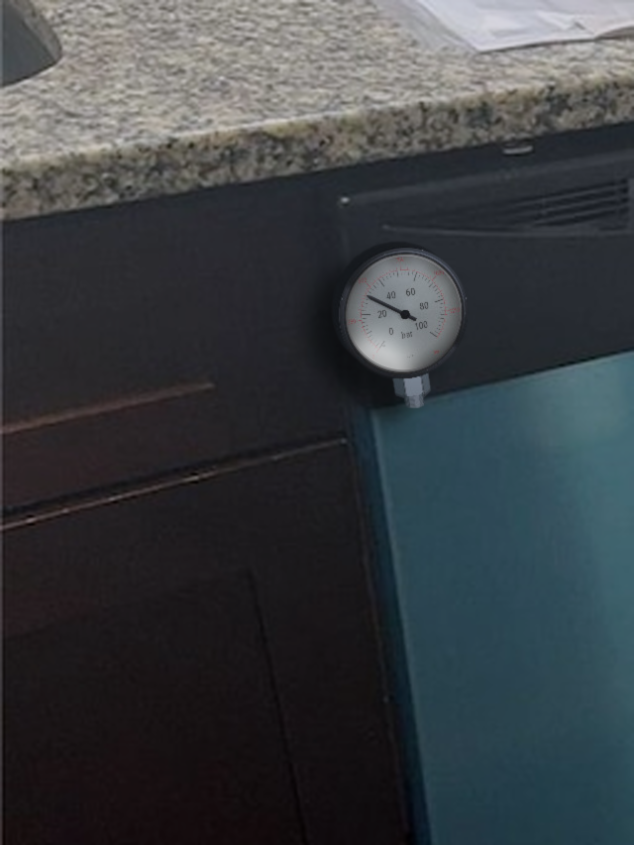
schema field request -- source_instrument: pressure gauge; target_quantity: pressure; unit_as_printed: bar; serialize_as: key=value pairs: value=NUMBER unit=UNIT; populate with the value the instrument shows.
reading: value=30 unit=bar
